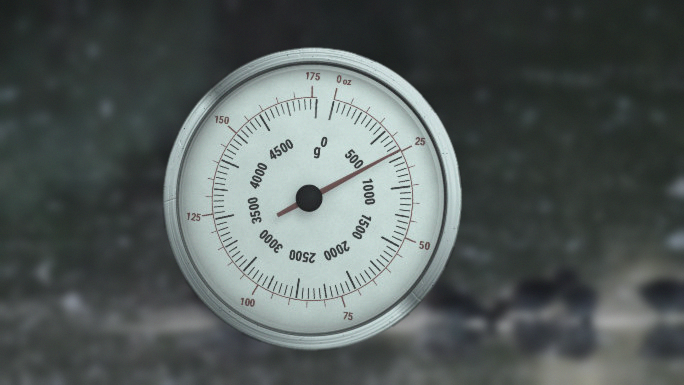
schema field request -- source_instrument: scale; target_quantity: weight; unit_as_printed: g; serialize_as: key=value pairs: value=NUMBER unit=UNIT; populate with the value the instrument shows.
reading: value=700 unit=g
